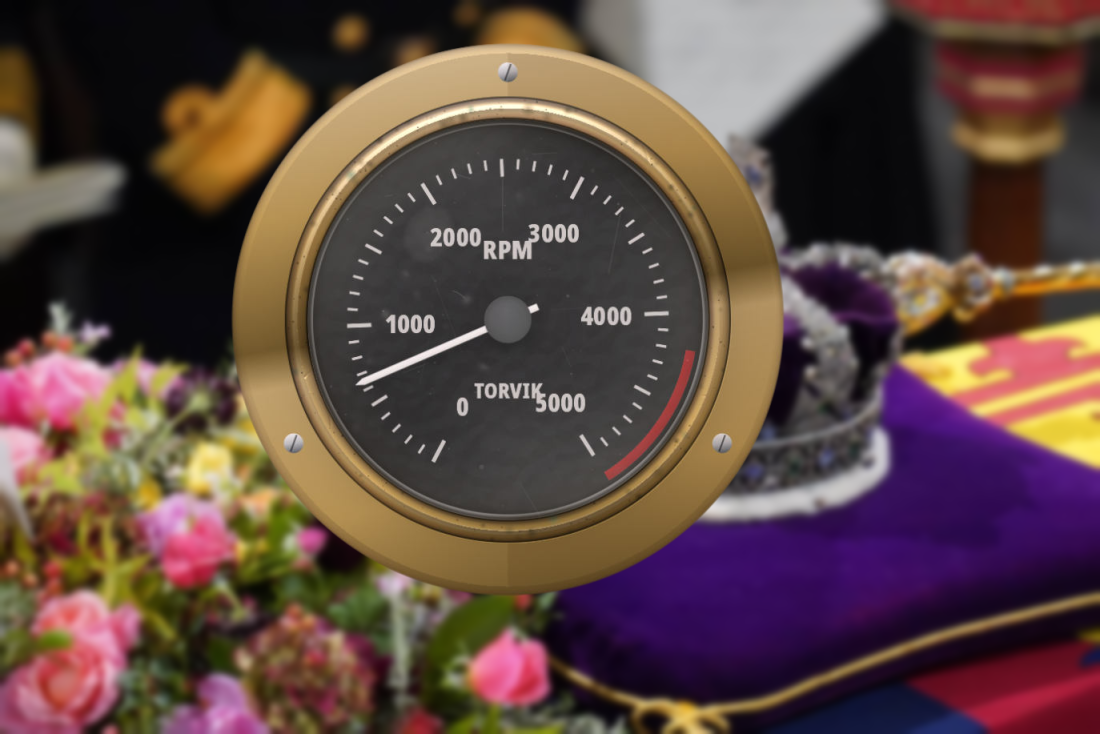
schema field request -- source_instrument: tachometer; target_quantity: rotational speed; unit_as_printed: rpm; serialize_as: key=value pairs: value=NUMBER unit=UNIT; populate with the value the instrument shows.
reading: value=650 unit=rpm
